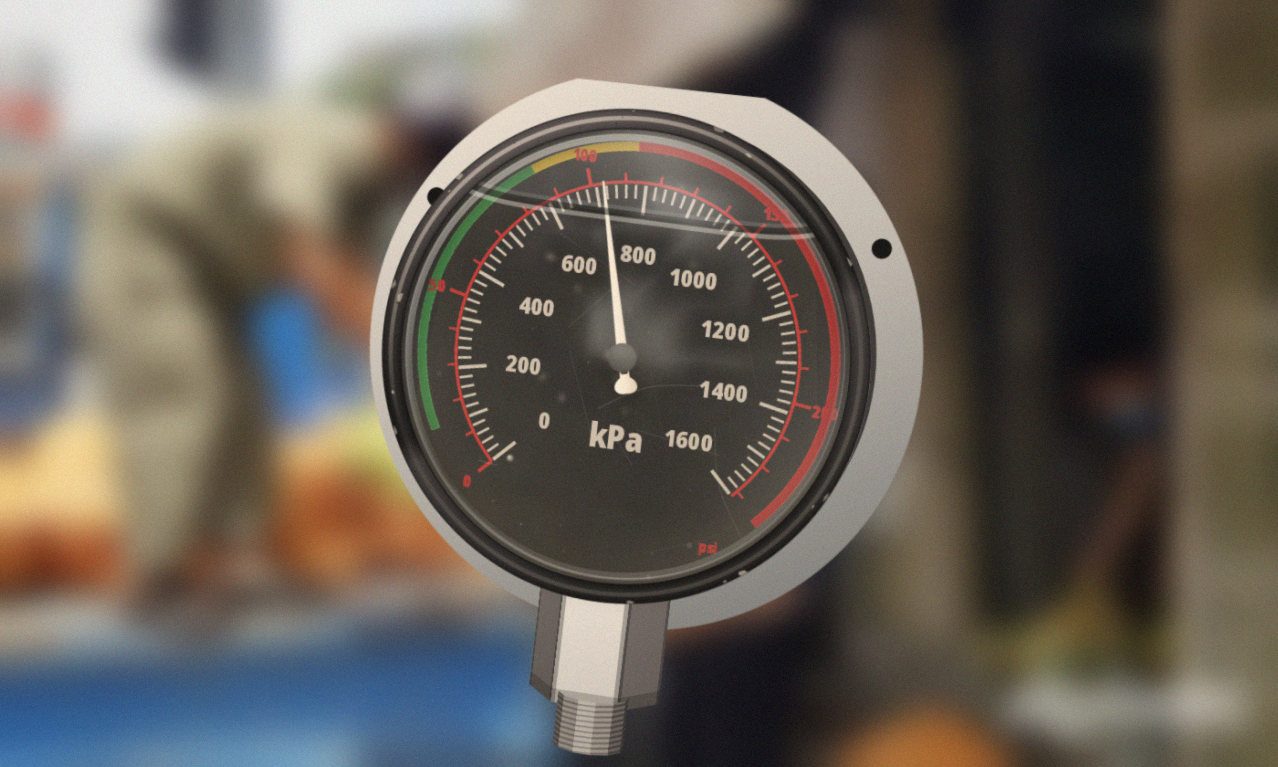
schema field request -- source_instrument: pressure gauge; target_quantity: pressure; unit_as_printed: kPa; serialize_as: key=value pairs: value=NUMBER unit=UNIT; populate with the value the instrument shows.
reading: value=720 unit=kPa
